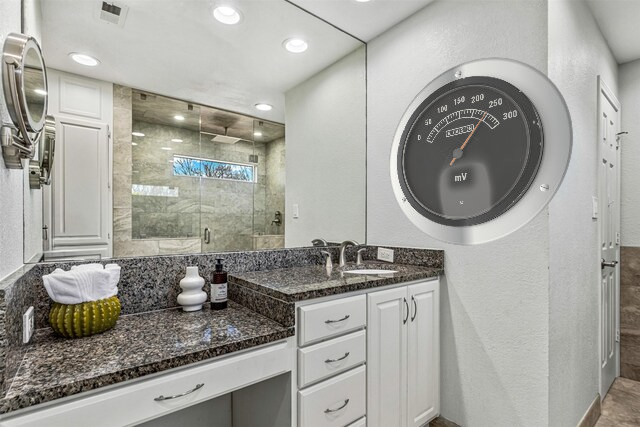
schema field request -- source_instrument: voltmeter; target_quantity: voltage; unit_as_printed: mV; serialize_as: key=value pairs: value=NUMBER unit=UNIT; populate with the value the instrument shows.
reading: value=250 unit=mV
